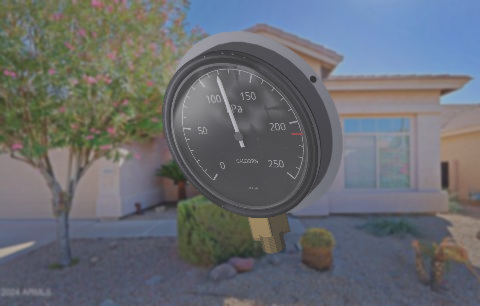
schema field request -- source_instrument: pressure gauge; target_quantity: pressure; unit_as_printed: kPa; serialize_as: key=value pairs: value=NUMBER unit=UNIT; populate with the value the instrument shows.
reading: value=120 unit=kPa
